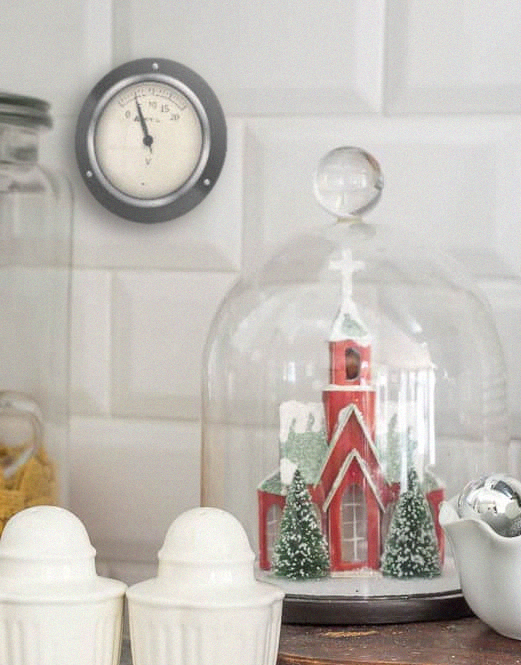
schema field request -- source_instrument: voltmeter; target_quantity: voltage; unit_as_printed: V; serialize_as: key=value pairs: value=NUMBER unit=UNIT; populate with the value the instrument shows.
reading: value=5 unit=V
